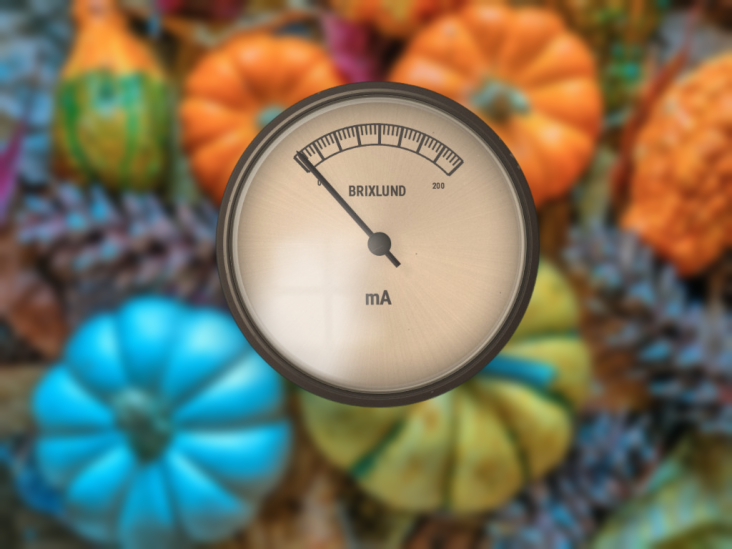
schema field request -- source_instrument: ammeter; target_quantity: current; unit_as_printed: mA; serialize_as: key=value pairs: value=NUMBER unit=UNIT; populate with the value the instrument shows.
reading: value=5 unit=mA
